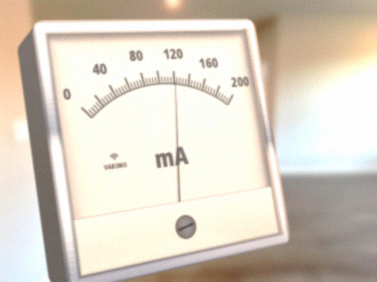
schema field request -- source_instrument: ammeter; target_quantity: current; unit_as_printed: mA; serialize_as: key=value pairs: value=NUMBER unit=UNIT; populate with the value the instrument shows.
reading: value=120 unit=mA
